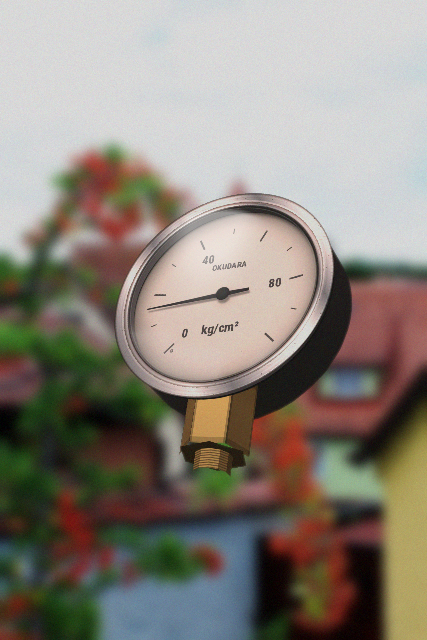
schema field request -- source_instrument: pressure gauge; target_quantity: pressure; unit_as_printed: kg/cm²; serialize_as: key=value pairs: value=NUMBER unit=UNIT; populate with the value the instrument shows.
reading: value=15 unit=kg/cm²
